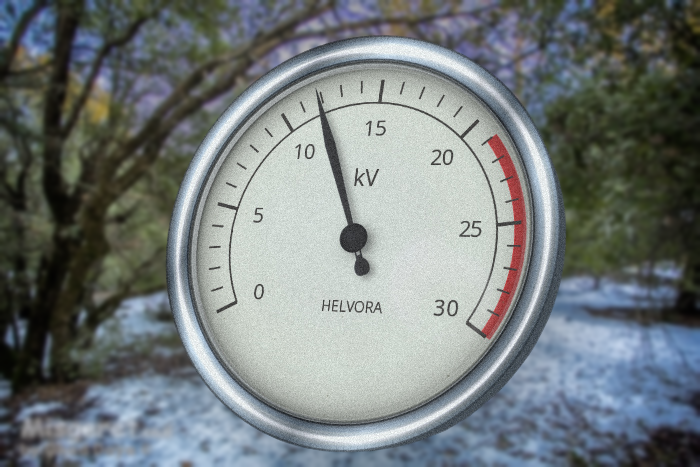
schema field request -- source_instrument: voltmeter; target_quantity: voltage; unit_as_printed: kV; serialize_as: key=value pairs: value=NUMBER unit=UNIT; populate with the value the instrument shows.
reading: value=12 unit=kV
